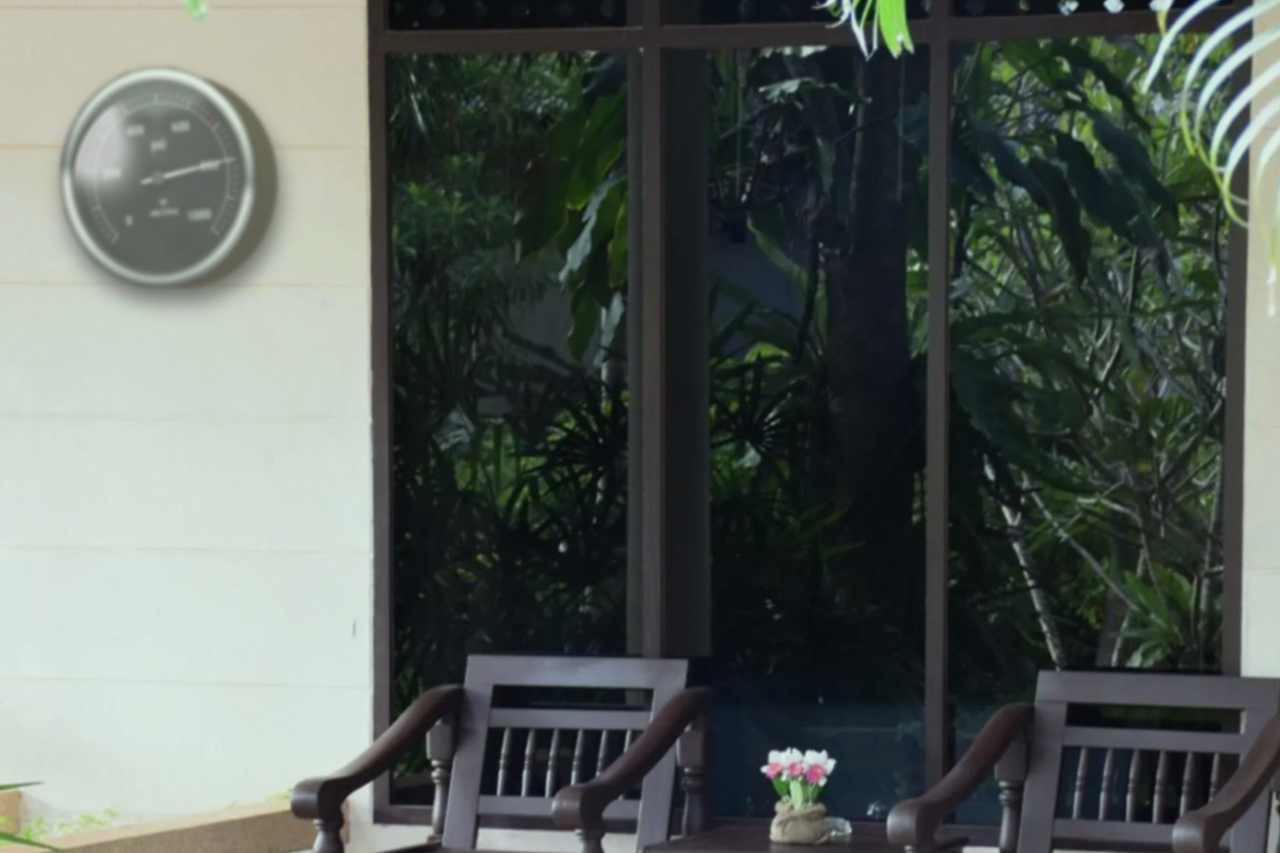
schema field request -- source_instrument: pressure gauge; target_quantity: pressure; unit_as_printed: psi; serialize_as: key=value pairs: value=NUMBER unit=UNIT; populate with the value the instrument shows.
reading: value=800 unit=psi
